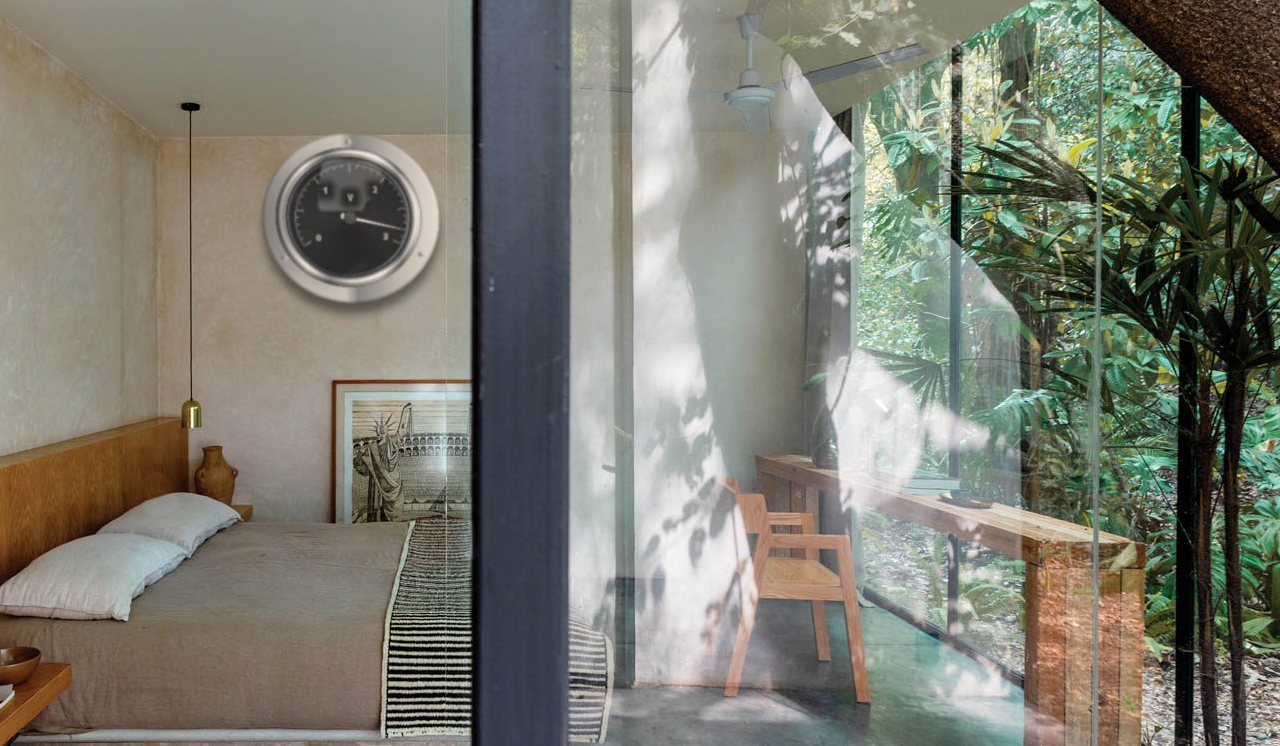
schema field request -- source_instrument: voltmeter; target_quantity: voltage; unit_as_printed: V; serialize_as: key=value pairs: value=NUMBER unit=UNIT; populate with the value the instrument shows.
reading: value=2.8 unit=V
